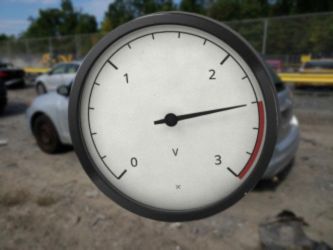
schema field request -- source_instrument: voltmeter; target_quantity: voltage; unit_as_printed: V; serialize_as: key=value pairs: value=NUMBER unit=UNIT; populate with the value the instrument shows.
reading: value=2.4 unit=V
